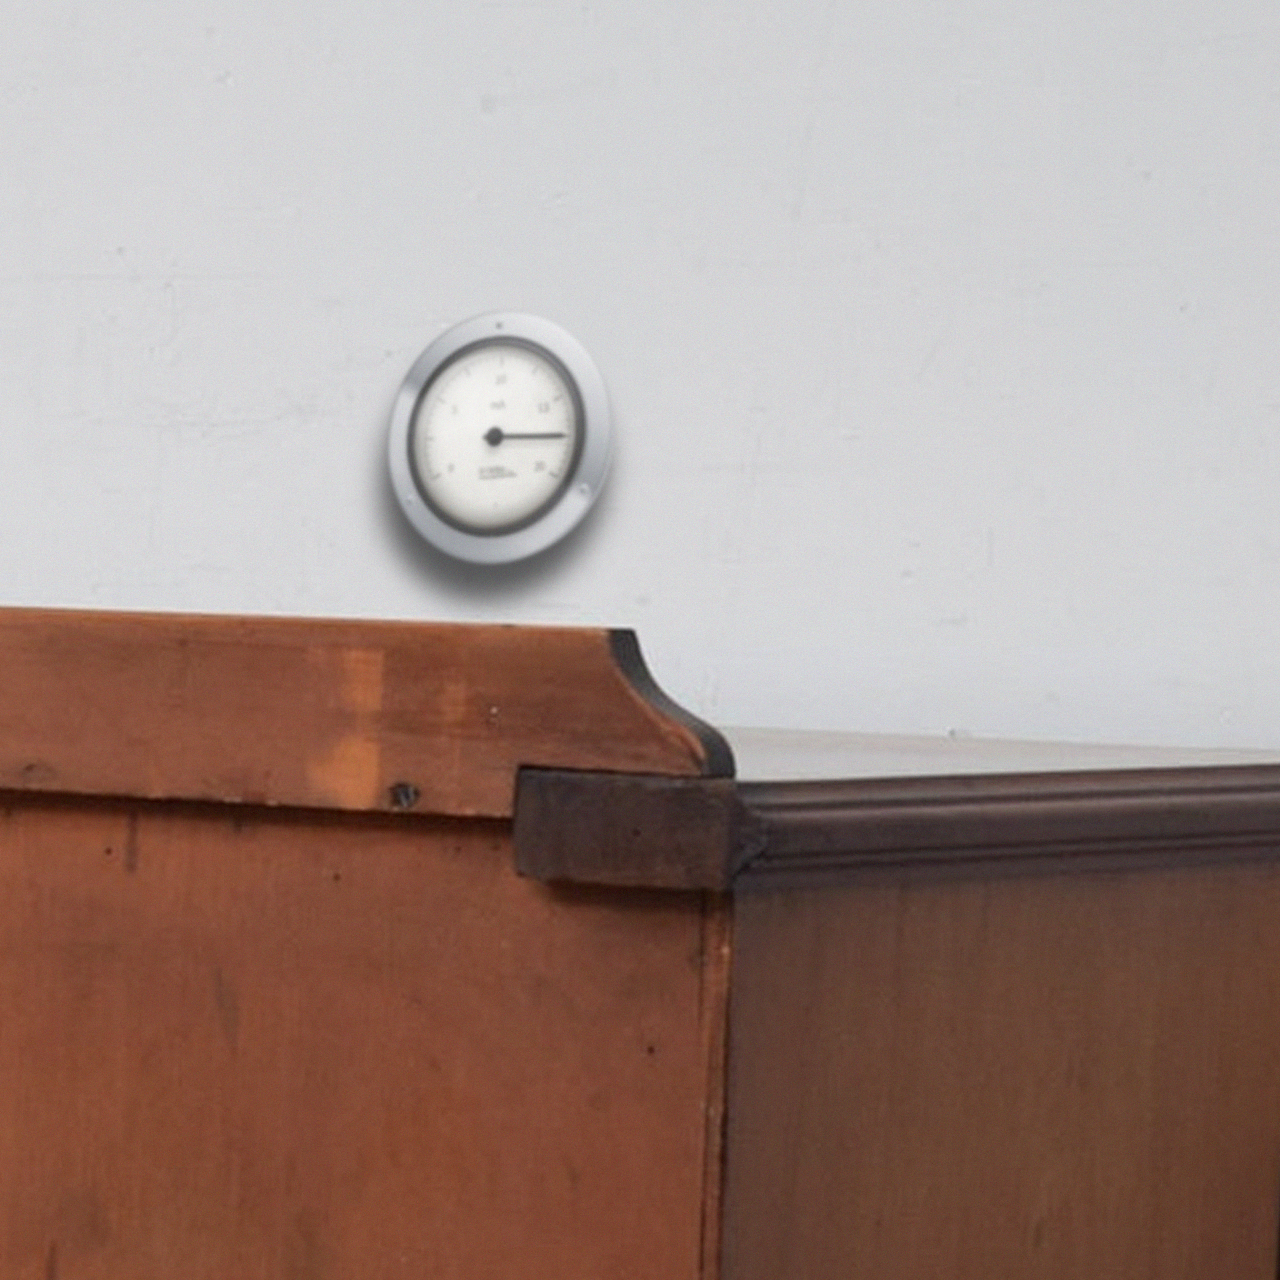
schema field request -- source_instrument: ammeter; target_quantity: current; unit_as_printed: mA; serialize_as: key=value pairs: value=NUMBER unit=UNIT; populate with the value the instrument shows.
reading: value=17.5 unit=mA
